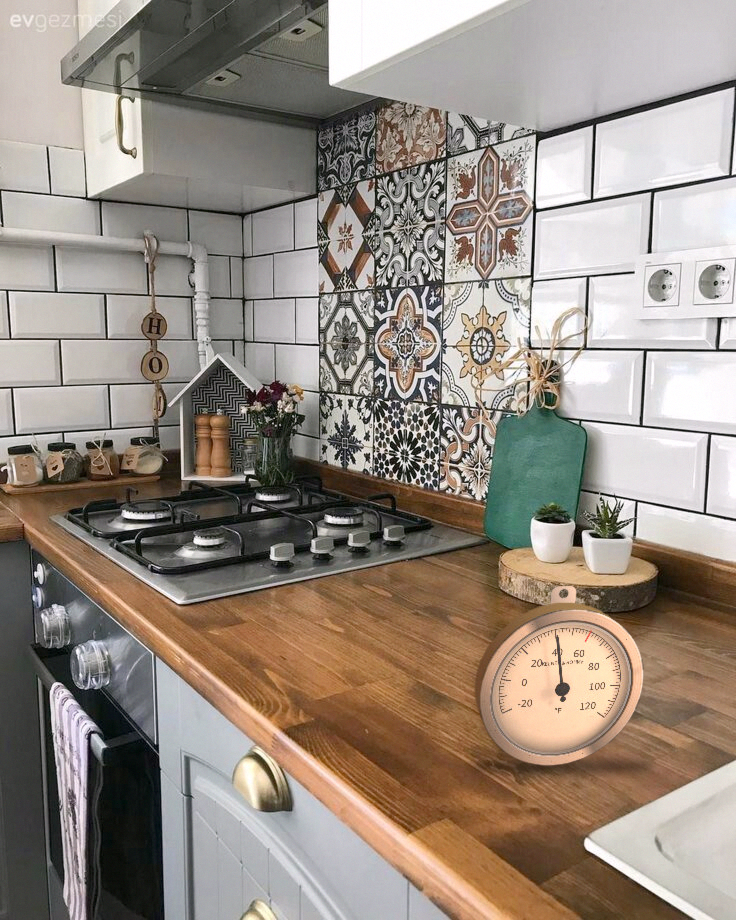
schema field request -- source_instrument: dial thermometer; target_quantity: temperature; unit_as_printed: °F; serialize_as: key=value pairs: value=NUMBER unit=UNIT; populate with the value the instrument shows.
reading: value=40 unit=°F
